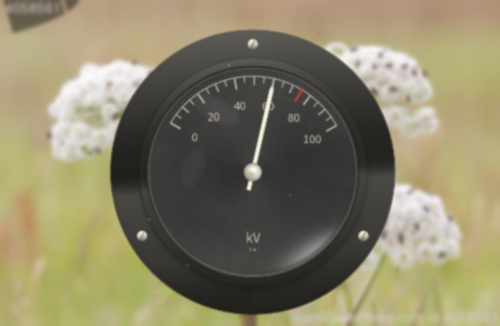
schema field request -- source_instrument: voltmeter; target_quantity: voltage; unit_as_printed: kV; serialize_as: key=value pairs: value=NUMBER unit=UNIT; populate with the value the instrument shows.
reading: value=60 unit=kV
